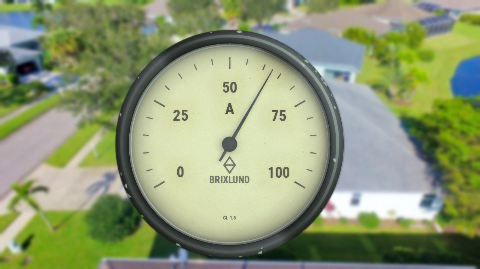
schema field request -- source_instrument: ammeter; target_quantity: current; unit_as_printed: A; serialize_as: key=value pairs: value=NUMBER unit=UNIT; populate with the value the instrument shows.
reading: value=62.5 unit=A
